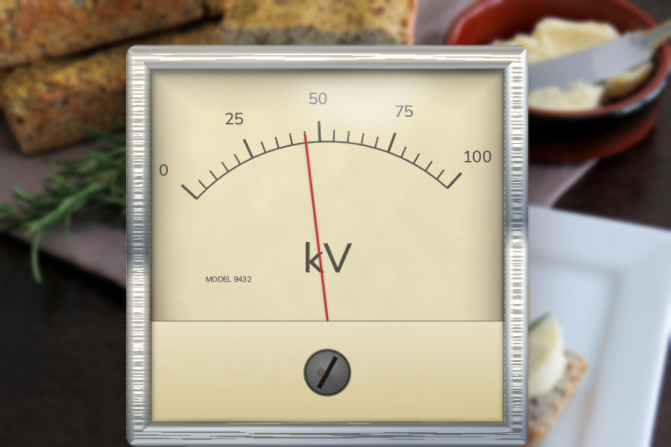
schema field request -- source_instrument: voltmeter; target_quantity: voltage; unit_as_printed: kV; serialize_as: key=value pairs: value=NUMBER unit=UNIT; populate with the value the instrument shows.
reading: value=45 unit=kV
